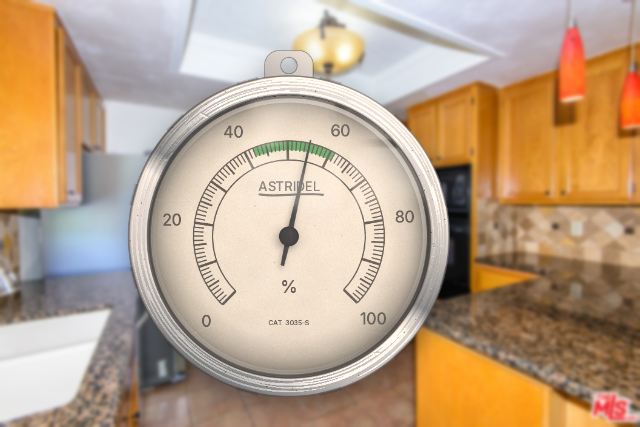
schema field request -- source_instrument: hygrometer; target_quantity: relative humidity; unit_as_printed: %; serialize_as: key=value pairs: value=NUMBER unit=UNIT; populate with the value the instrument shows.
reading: value=55 unit=%
